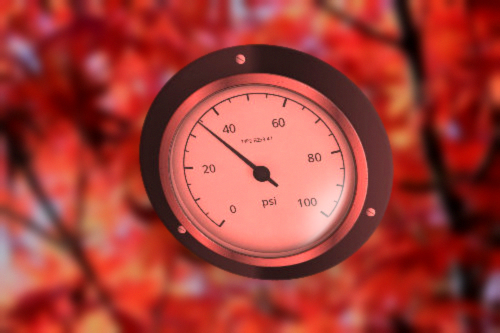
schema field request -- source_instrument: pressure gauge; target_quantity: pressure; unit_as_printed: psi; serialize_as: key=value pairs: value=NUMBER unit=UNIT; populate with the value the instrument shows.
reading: value=35 unit=psi
